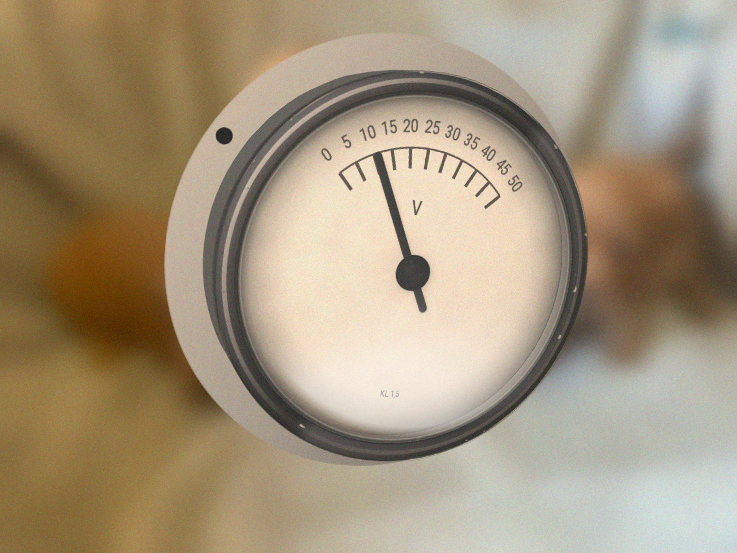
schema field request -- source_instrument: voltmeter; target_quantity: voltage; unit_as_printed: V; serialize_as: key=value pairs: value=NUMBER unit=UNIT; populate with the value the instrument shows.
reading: value=10 unit=V
